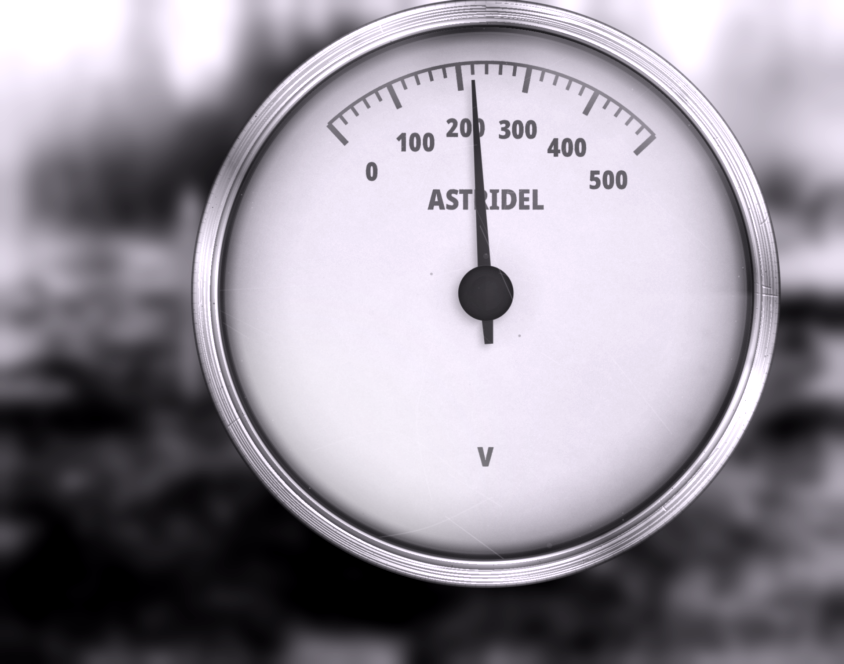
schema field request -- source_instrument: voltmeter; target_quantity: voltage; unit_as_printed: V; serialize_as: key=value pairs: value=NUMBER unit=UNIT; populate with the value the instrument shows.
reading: value=220 unit=V
